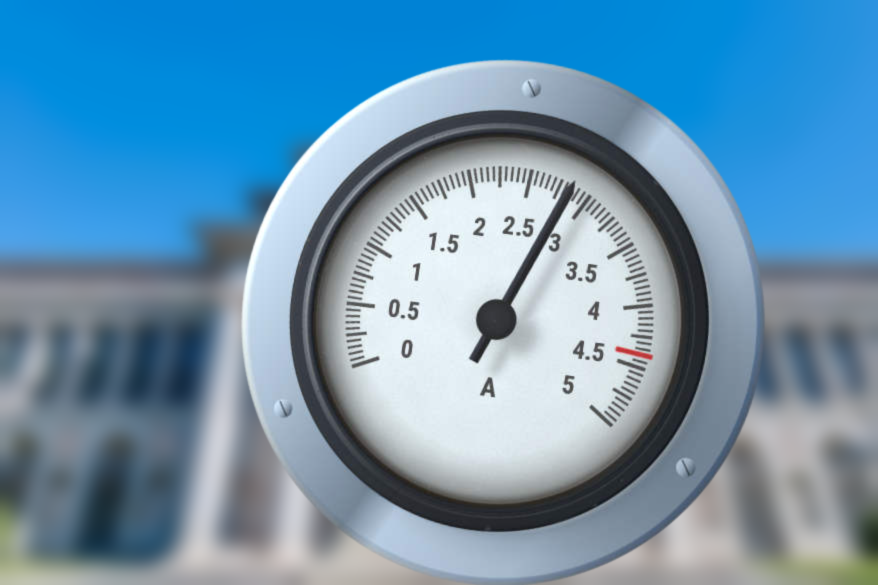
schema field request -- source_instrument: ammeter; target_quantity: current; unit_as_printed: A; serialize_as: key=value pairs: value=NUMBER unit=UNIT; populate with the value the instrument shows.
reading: value=2.85 unit=A
